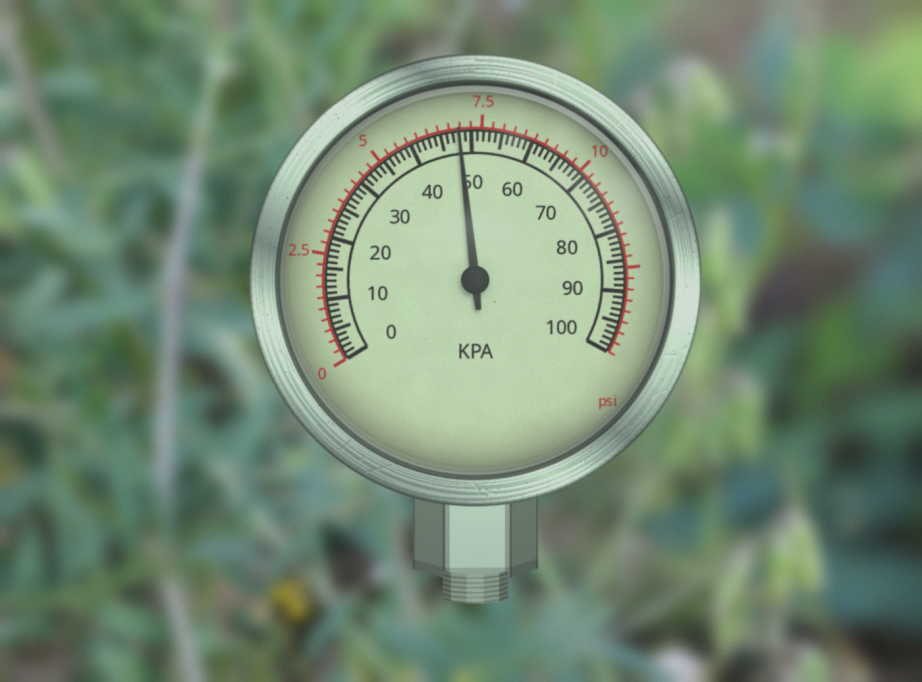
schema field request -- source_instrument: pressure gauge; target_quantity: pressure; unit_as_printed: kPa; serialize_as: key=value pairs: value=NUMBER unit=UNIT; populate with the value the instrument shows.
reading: value=48 unit=kPa
